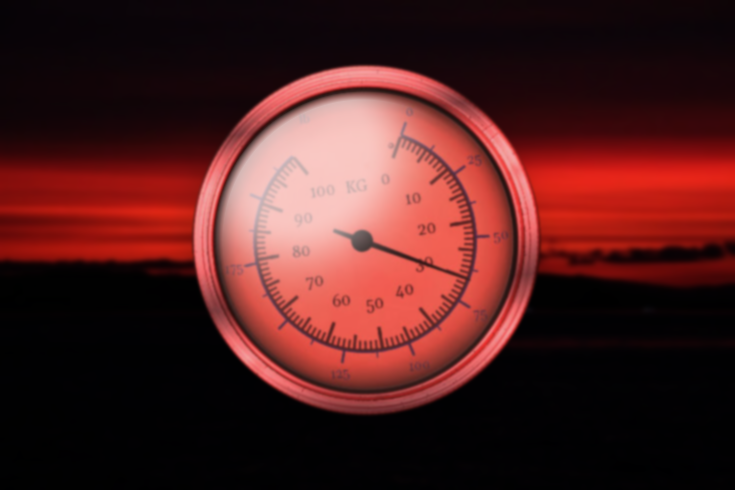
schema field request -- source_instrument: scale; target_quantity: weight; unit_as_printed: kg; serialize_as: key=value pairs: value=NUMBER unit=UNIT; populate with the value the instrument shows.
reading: value=30 unit=kg
